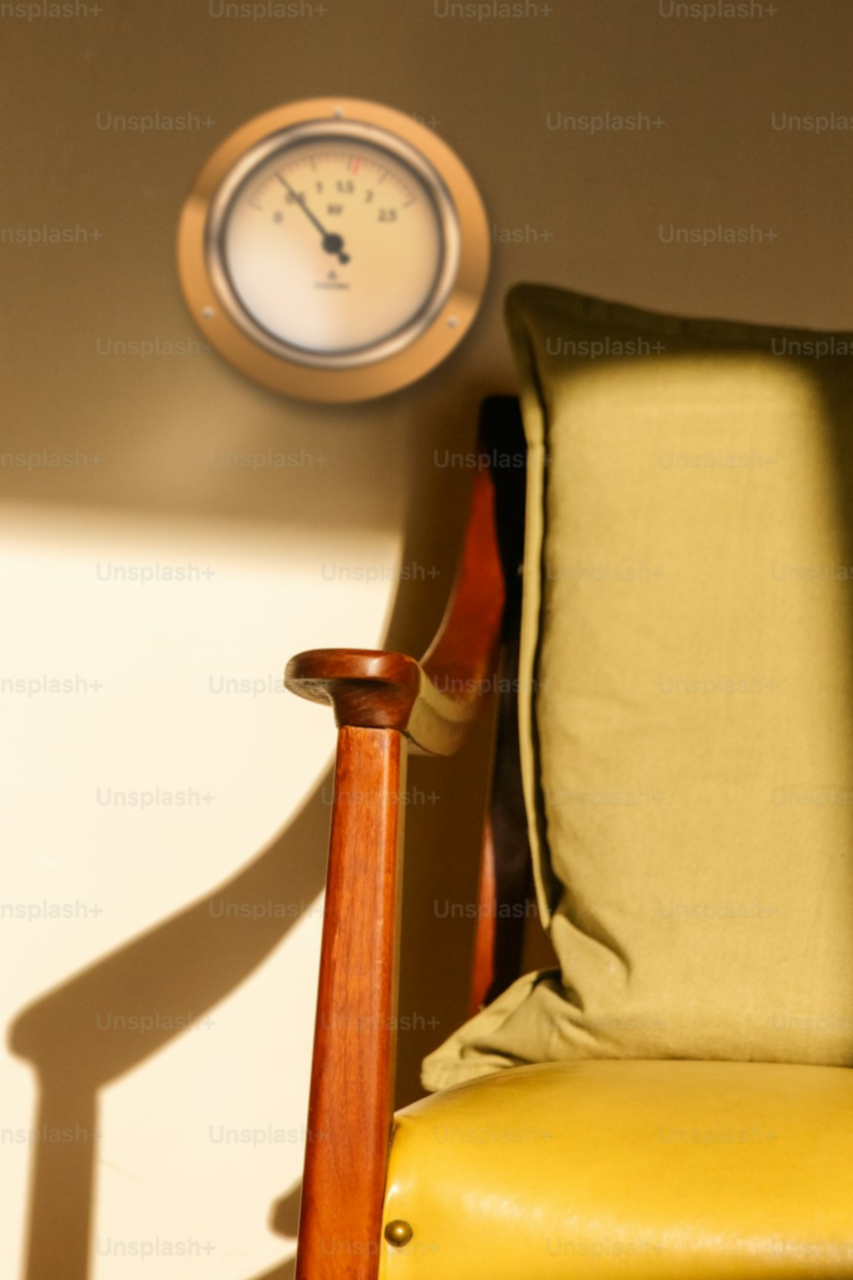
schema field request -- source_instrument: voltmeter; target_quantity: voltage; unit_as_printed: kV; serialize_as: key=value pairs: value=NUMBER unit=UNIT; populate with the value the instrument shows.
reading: value=0.5 unit=kV
